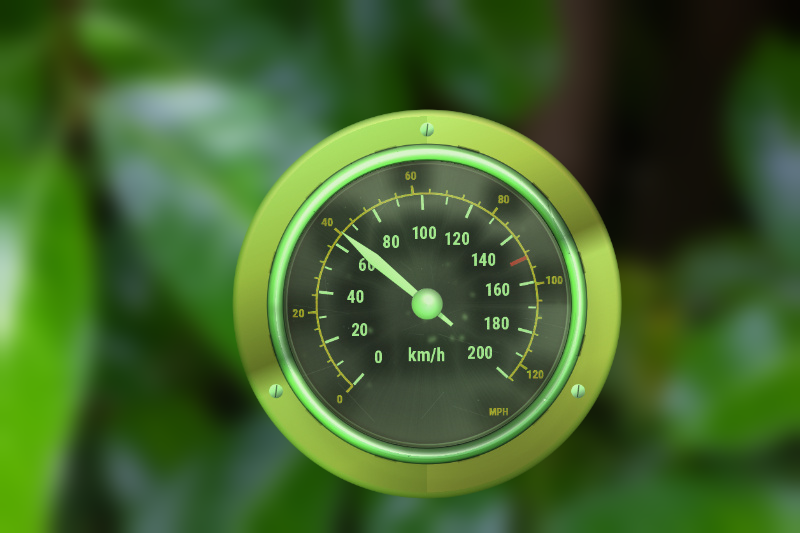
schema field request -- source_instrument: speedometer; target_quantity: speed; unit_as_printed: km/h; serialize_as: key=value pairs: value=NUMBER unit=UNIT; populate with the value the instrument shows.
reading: value=65 unit=km/h
